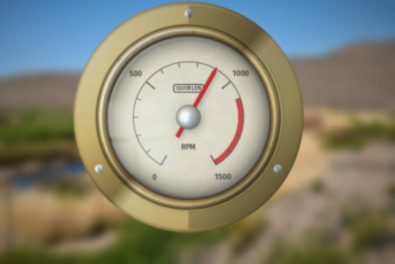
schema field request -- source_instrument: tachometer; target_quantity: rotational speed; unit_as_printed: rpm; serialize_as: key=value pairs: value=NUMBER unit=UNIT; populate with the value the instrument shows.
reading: value=900 unit=rpm
